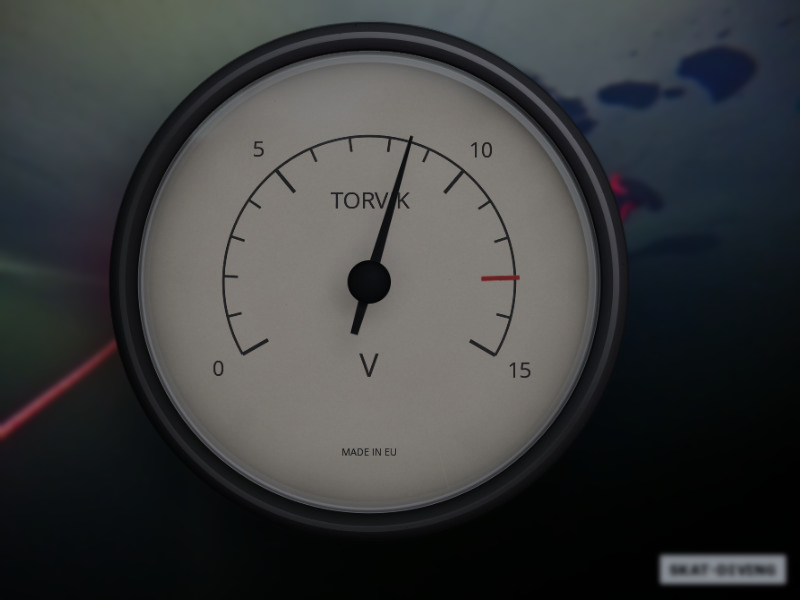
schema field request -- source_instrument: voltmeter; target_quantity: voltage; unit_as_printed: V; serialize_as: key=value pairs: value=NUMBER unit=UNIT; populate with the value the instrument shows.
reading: value=8.5 unit=V
